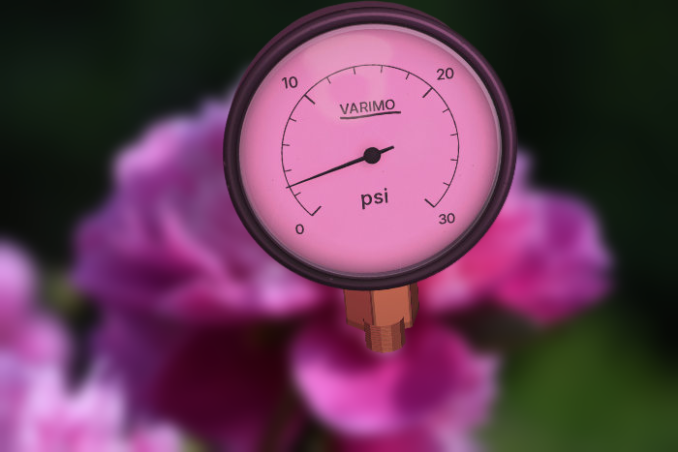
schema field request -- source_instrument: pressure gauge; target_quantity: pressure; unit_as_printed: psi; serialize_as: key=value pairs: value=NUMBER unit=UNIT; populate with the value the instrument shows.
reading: value=3 unit=psi
